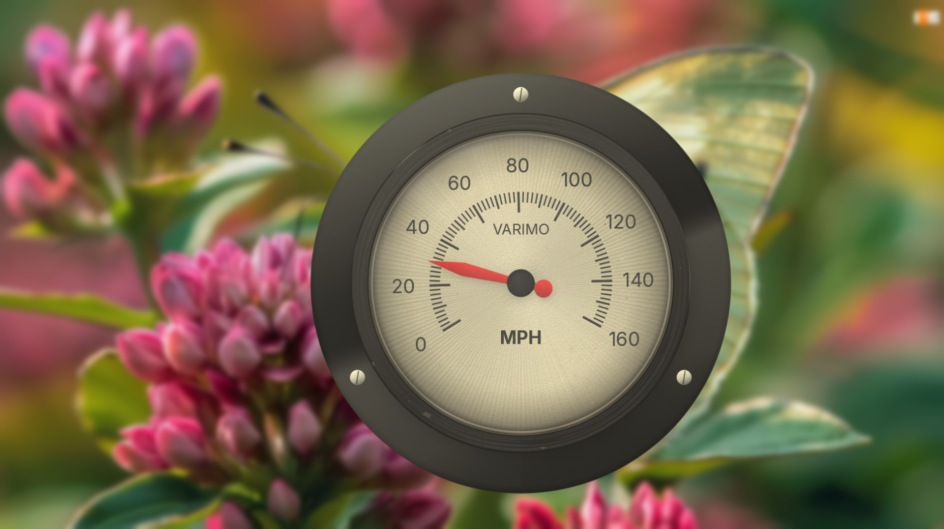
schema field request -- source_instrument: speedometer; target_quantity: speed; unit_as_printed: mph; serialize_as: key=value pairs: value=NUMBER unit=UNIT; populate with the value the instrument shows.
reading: value=30 unit=mph
